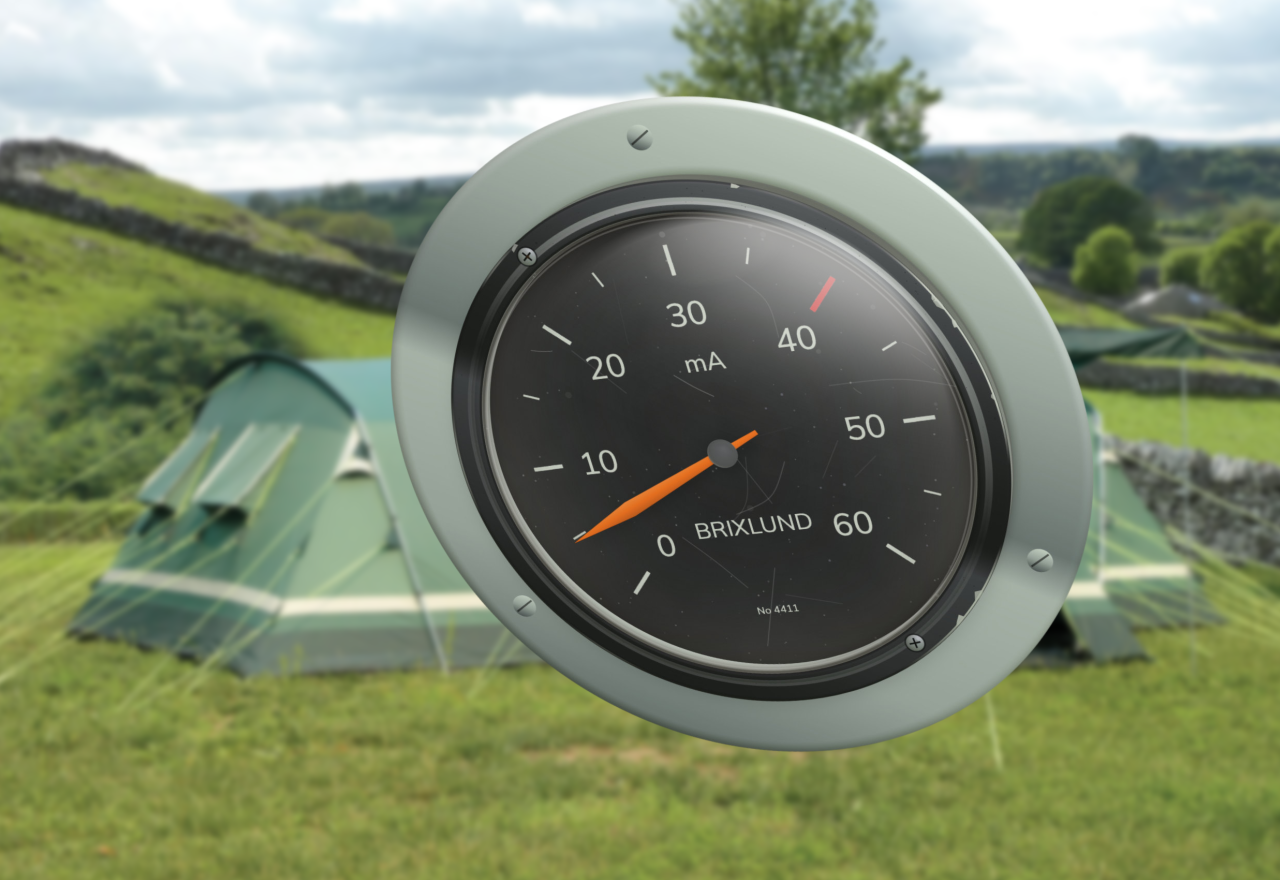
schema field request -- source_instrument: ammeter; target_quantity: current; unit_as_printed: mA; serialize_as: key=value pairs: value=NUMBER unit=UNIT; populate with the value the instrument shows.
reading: value=5 unit=mA
